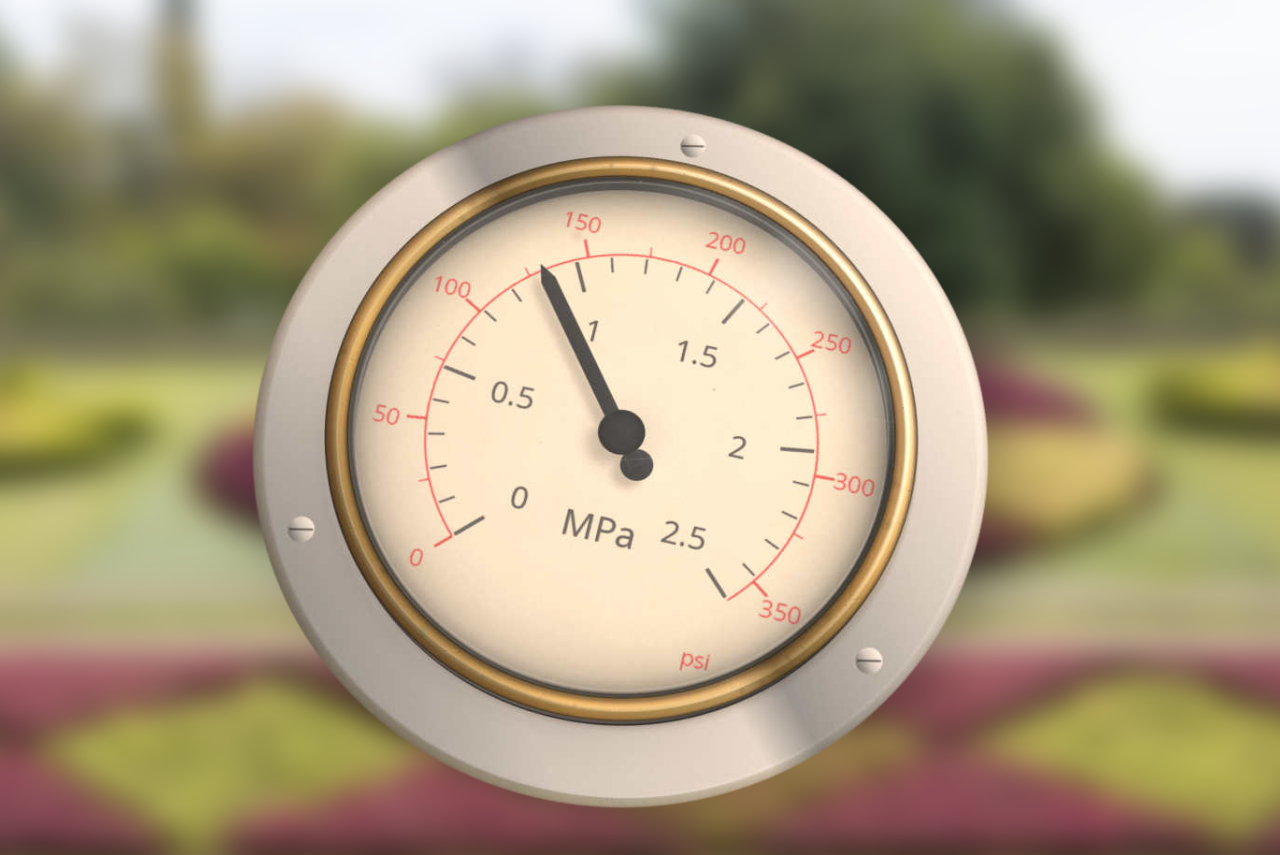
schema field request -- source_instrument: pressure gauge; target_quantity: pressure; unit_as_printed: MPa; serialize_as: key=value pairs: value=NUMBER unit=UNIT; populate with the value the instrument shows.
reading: value=0.9 unit=MPa
